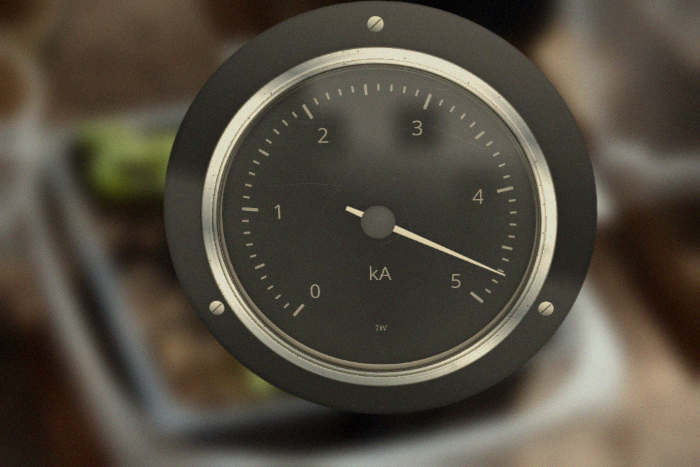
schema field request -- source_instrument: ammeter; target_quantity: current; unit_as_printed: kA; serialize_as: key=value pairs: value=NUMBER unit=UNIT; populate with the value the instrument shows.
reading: value=4.7 unit=kA
